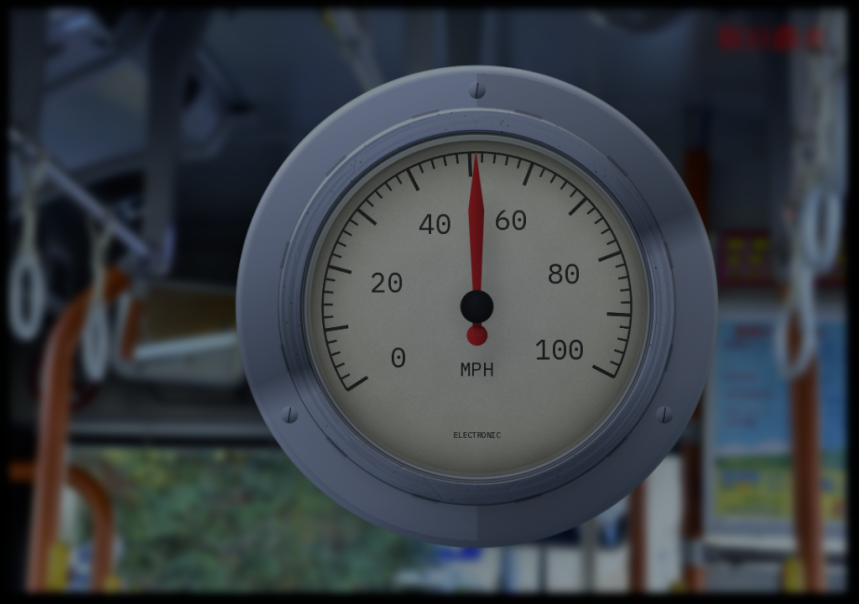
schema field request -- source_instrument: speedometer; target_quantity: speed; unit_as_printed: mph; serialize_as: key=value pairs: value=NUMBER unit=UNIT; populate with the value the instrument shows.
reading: value=51 unit=mph
